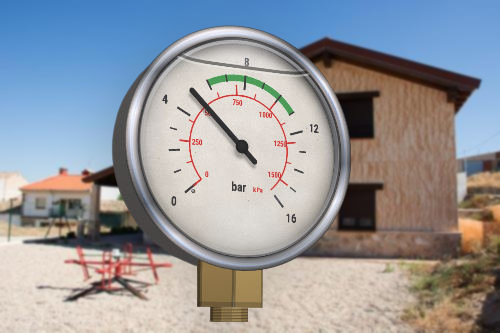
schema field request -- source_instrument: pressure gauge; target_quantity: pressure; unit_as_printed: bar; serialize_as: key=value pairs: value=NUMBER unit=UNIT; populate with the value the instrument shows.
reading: value=5 unit=bar
